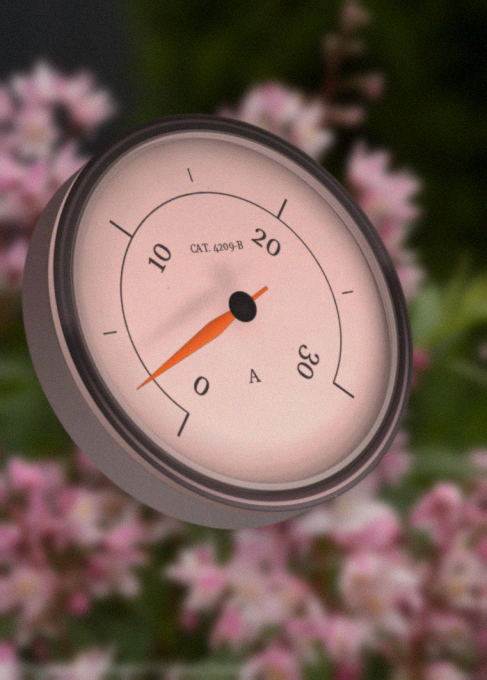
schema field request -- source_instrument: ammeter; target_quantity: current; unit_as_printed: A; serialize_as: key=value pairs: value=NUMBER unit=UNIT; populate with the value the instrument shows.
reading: value=2.5 unit=A
